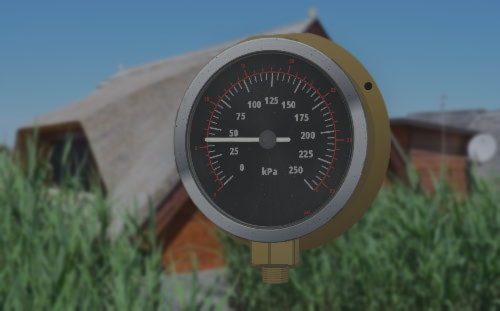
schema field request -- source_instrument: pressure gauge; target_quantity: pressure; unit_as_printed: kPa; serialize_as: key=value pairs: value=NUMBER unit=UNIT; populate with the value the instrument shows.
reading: value=40 unit=kPa
